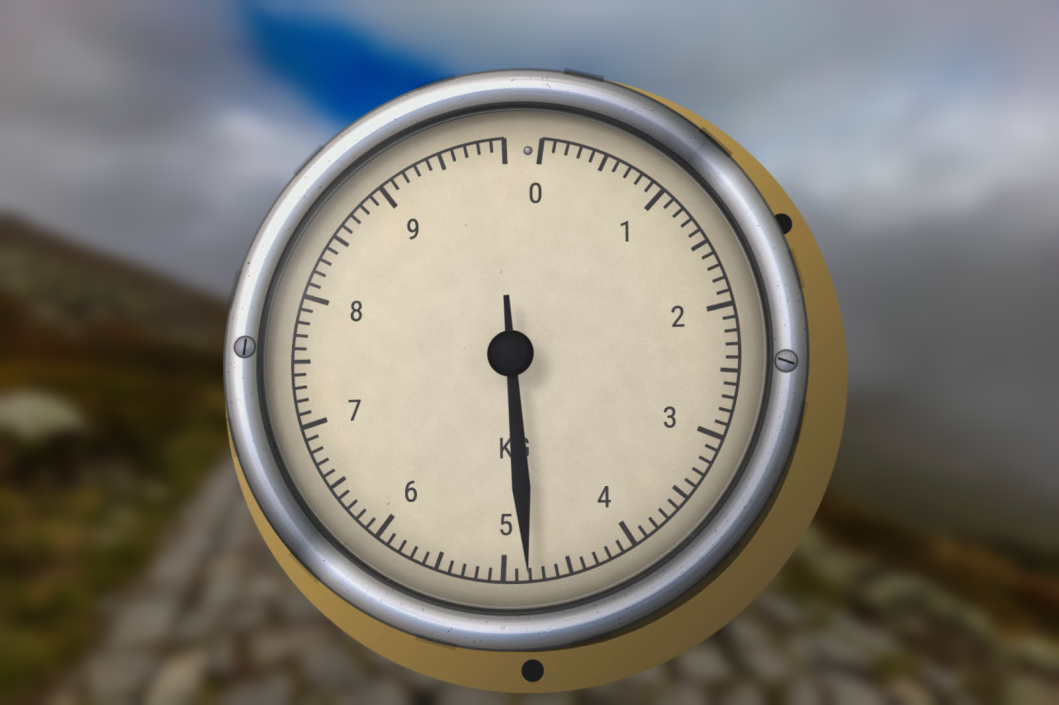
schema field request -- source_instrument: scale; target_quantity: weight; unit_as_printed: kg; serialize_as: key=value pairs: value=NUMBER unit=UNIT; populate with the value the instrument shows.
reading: value=4.8 unit=kg
